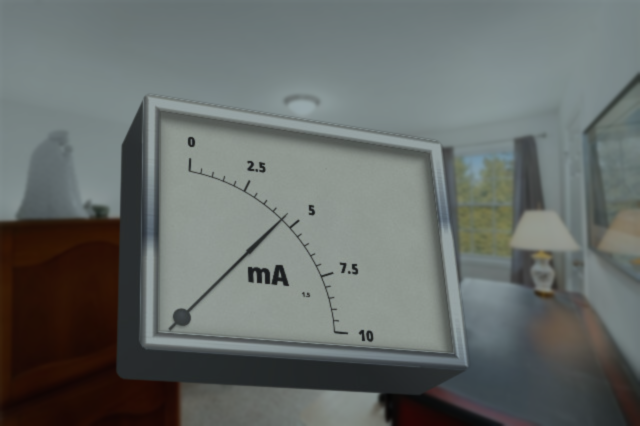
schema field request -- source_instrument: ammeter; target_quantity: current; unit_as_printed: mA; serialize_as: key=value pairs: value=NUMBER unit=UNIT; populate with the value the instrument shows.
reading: value=4.5 unit=mA
